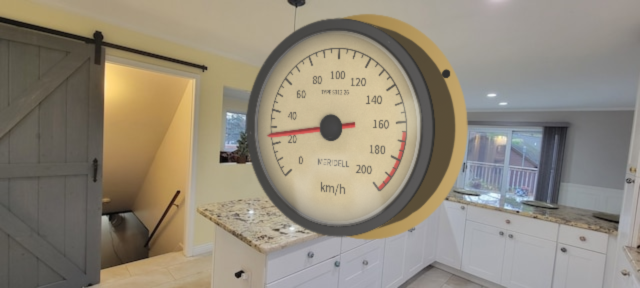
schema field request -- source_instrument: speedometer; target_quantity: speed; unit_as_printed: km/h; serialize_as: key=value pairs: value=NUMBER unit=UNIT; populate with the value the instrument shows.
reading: value=25 unit=km/h
